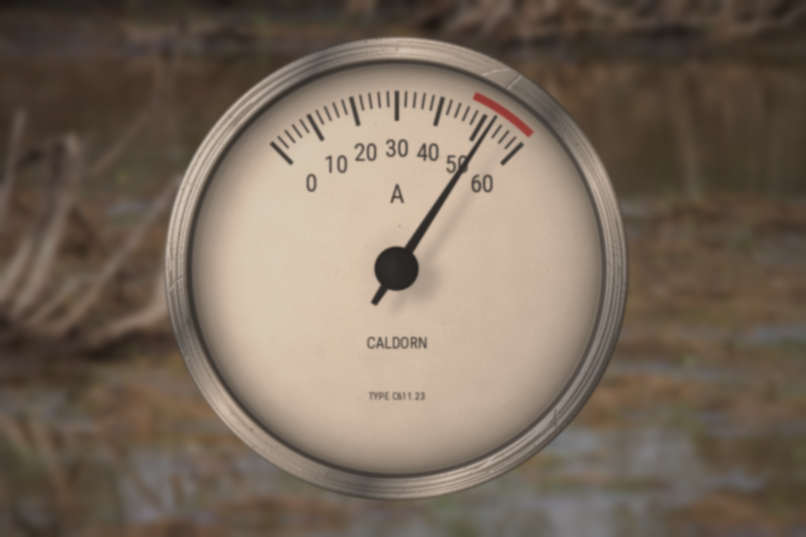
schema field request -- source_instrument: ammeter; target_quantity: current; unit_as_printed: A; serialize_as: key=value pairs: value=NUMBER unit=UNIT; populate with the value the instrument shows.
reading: value=52 unit=A
